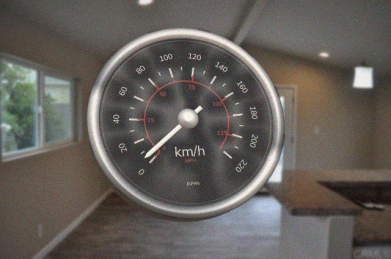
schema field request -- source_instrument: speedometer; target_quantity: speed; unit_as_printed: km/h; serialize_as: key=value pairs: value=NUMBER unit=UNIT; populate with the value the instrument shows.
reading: value=5 unit=km/h
